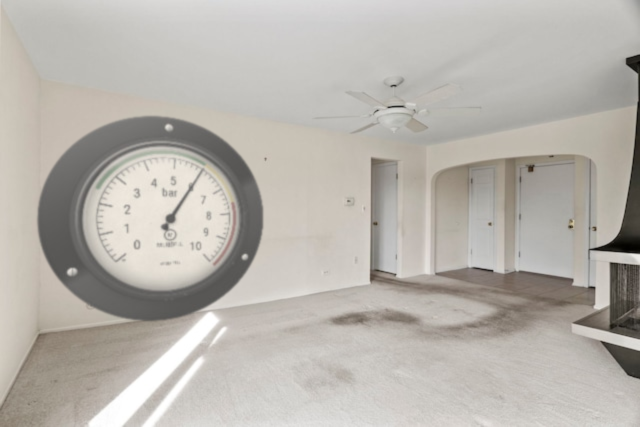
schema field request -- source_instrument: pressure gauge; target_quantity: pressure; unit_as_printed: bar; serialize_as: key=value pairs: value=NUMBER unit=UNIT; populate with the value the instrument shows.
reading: value=6 unit=bar
